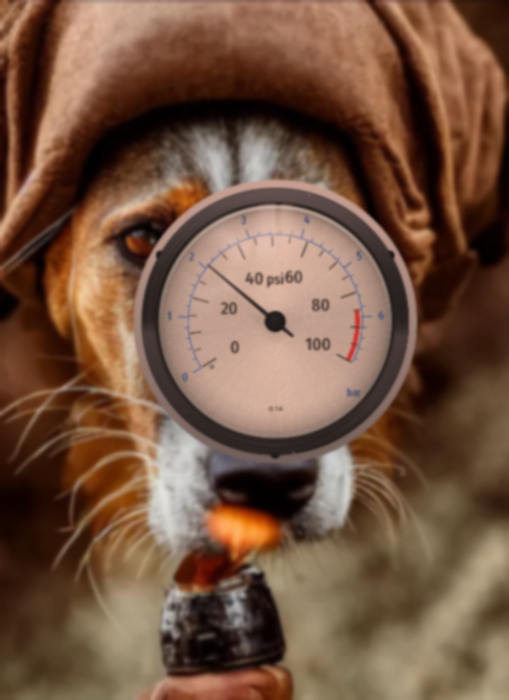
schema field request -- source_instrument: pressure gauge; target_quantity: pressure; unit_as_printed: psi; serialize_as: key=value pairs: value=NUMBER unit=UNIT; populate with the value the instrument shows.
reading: value=30 unit=psi
